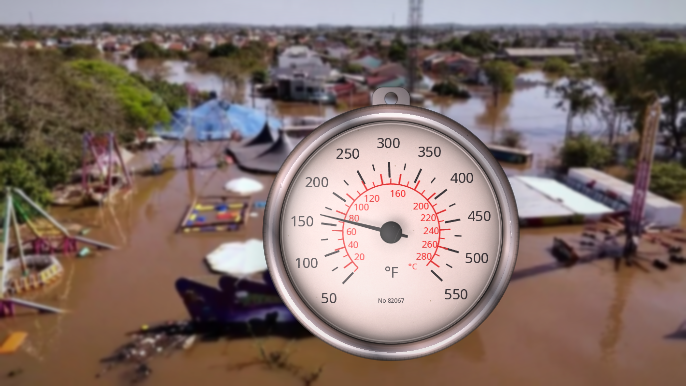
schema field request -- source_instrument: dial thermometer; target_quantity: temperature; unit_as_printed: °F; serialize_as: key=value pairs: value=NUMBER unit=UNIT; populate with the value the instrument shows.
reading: value=162.5 unit=°F
